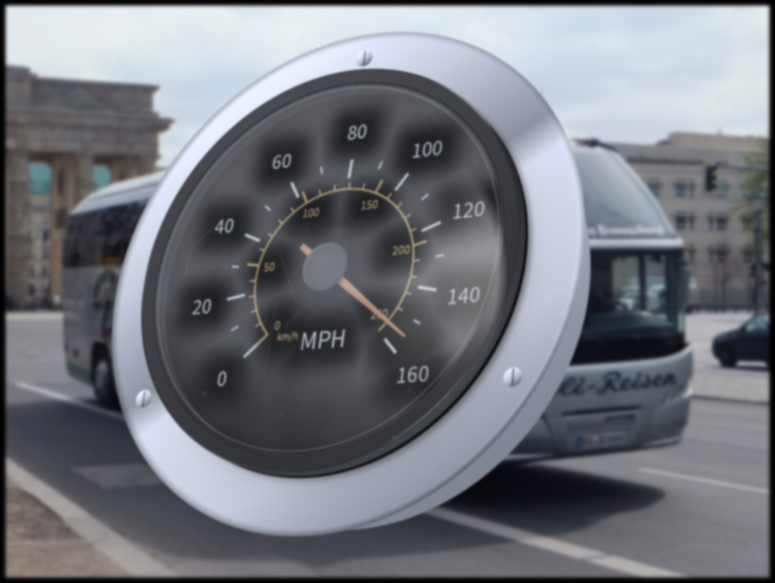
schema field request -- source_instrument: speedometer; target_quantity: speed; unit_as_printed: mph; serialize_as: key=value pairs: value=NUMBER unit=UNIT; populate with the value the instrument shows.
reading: value=155 unit=mph
